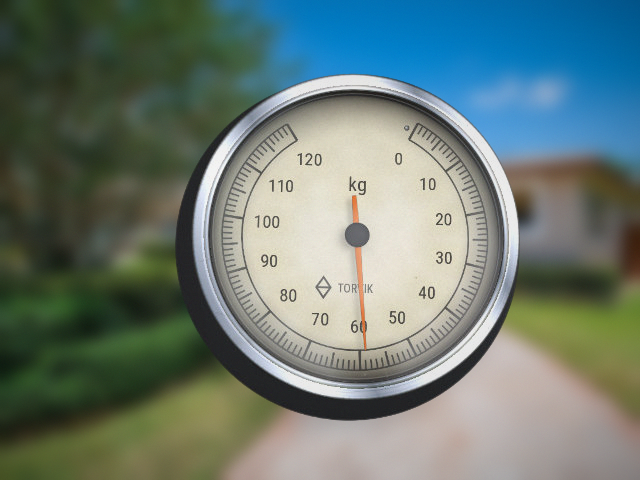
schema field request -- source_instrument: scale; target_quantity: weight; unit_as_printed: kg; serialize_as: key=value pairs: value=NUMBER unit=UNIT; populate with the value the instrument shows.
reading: value=59 unit=kg
